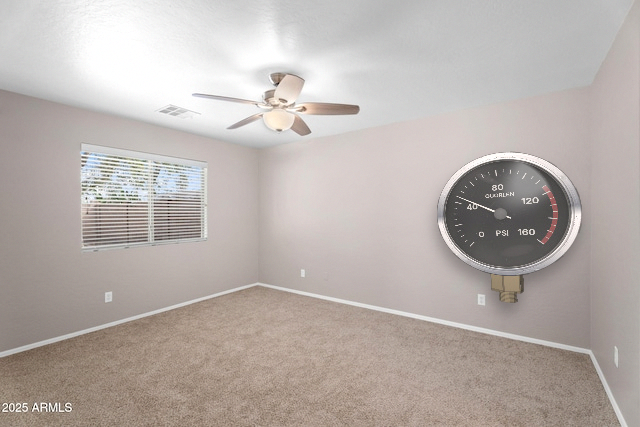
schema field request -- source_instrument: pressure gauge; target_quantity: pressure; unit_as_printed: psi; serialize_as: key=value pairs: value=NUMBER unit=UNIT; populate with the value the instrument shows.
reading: value=45 unit=psi
